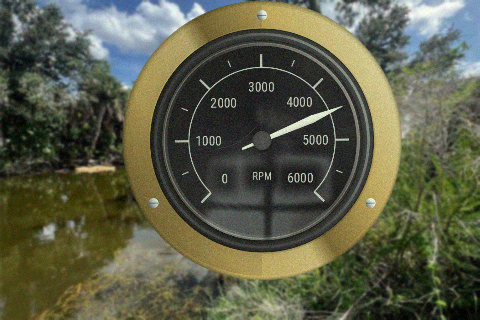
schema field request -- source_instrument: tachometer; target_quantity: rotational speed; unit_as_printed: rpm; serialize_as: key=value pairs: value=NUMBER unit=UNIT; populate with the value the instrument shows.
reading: value=4500 unit=rpm
